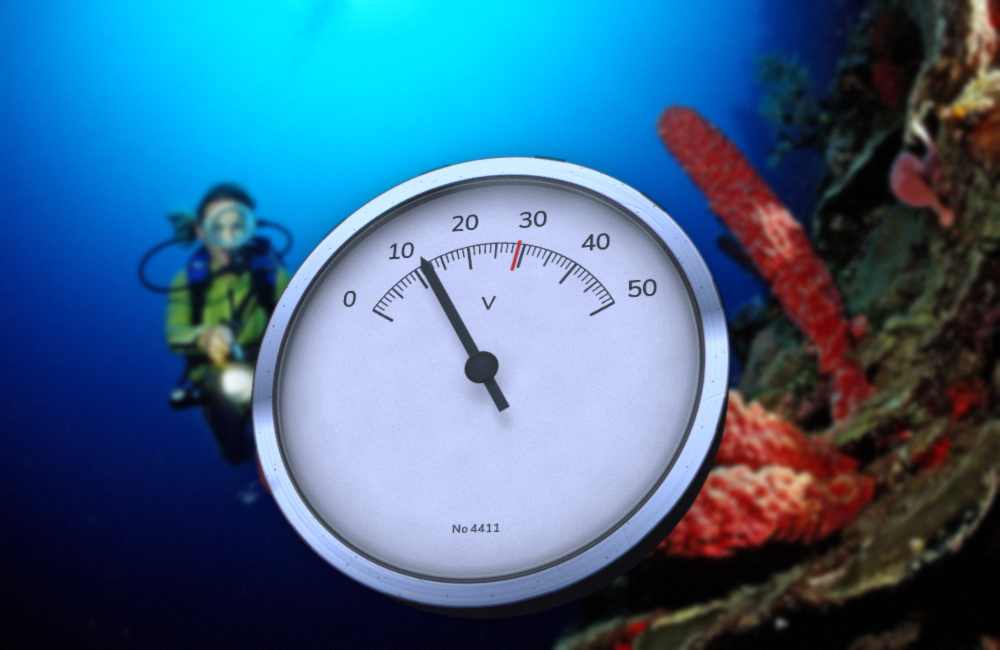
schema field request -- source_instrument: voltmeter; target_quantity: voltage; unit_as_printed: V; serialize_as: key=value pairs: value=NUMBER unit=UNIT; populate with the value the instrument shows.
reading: value=12 unit=V
